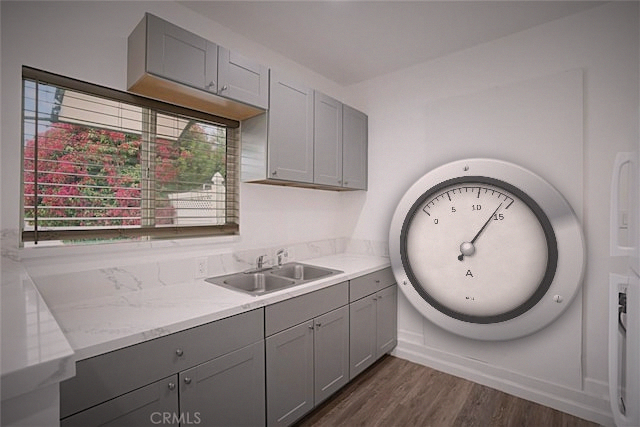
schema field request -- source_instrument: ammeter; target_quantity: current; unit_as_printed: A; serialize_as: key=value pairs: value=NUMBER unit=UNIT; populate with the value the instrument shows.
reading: value=14 unit=A
